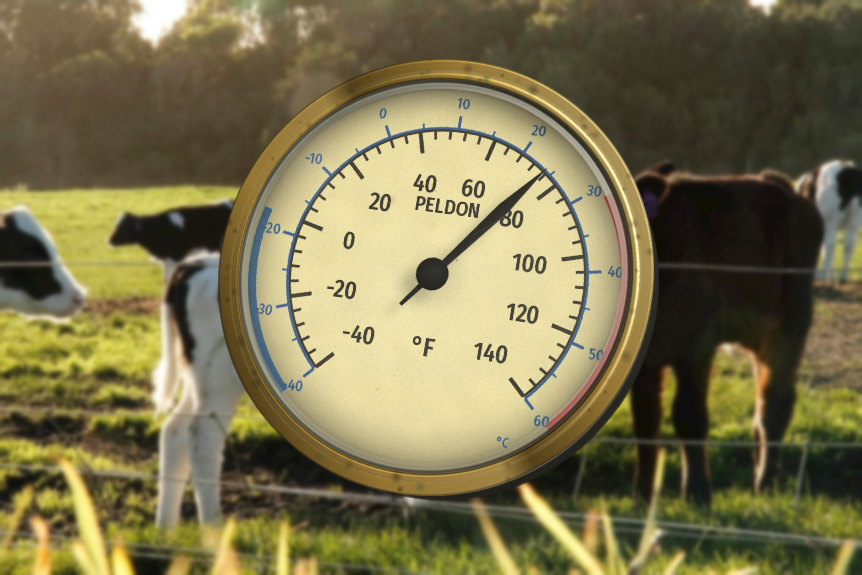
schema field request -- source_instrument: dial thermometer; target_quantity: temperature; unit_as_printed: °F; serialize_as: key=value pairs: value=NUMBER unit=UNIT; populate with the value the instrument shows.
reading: value=76 unit=°F
